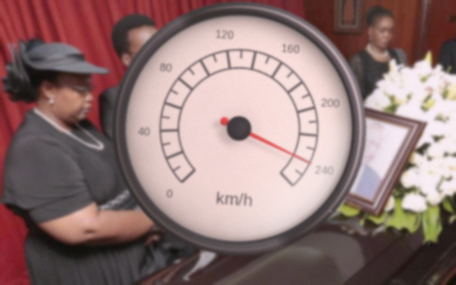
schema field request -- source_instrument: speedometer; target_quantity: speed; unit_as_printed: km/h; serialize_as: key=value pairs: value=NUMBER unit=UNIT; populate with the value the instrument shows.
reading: value=240 unit=km/h
